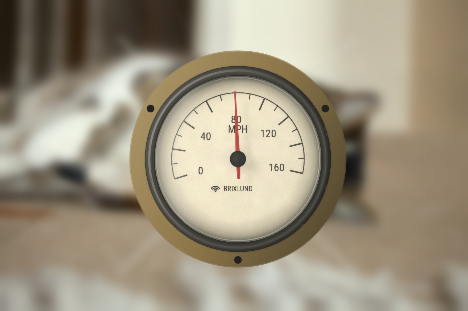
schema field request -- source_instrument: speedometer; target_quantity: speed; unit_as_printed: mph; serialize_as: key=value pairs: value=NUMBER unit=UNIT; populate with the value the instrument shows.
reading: value=80 unit=mph
